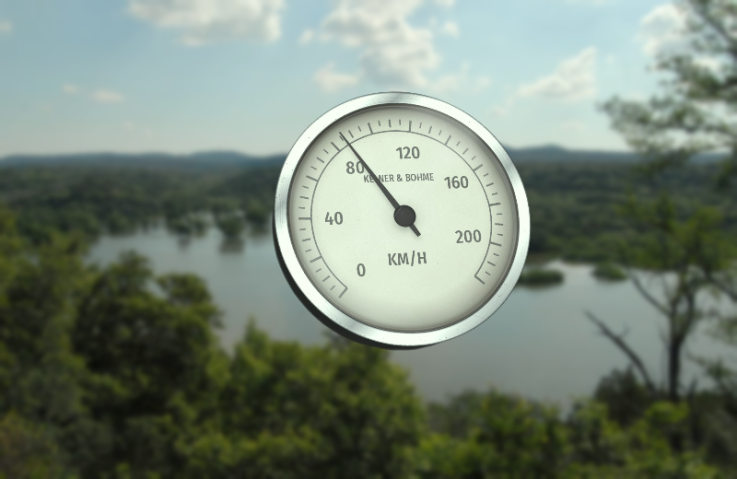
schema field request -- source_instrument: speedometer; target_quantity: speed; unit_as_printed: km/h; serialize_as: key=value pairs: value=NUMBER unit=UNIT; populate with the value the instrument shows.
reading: value=85 unit=km/h
